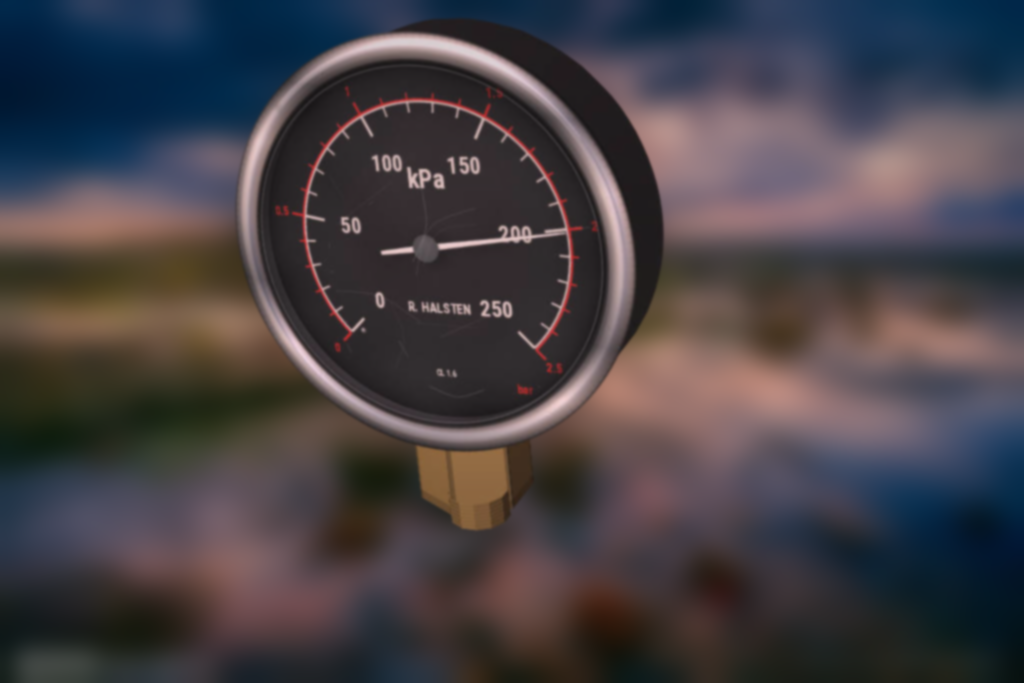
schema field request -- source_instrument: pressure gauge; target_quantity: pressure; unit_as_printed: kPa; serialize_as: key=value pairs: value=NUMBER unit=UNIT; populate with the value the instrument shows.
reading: value=200 unit=kPa
